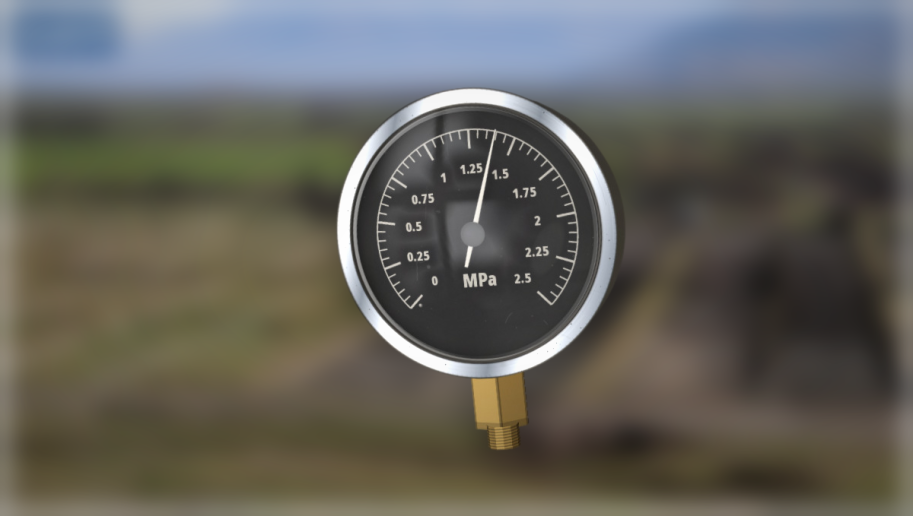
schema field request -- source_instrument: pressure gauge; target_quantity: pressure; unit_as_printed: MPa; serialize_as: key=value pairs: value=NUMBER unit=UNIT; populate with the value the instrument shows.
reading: value=1.4 unit=MPa
